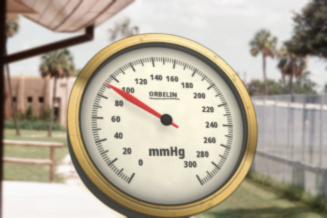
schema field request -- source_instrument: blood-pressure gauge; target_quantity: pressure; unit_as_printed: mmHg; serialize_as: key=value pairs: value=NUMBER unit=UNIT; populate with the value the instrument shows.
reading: value=90 unit=mmHg
